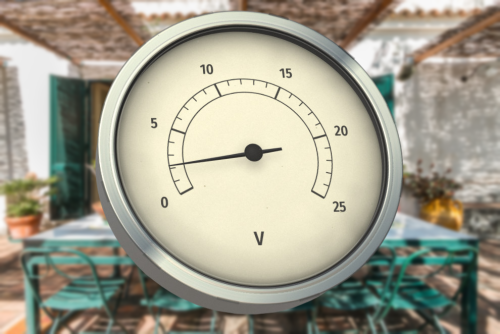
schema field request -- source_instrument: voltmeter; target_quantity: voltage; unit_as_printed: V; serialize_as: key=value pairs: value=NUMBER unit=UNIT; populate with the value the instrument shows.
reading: value=2 unit=V
